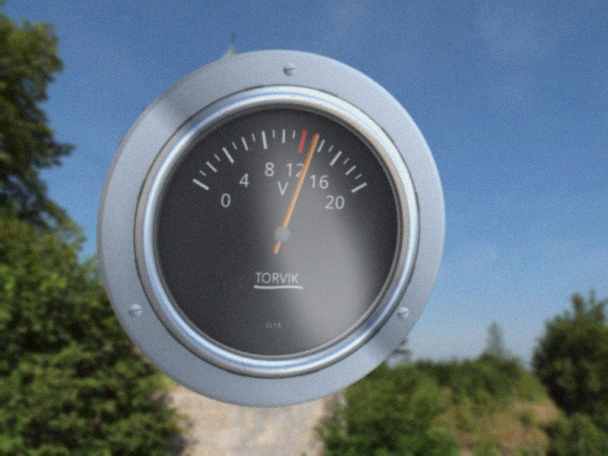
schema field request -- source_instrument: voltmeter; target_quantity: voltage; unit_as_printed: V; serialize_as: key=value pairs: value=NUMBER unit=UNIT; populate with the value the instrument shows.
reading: value=13 unit=V
